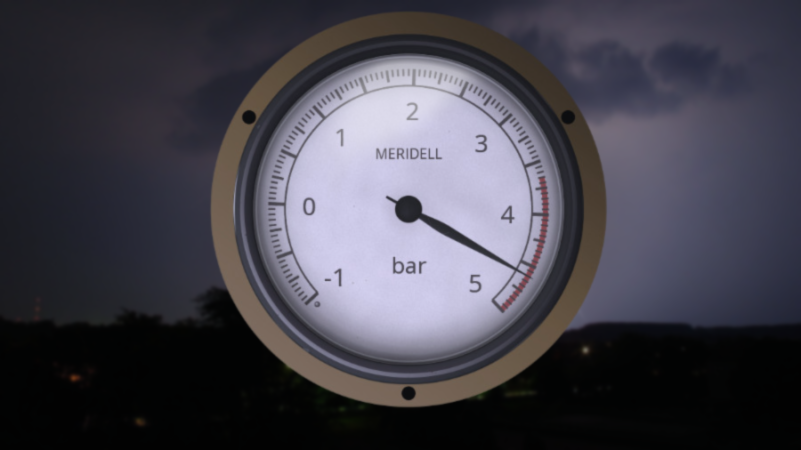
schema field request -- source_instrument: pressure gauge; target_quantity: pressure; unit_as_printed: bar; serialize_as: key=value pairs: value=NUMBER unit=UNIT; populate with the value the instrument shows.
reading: value=4.6 unit=bar
